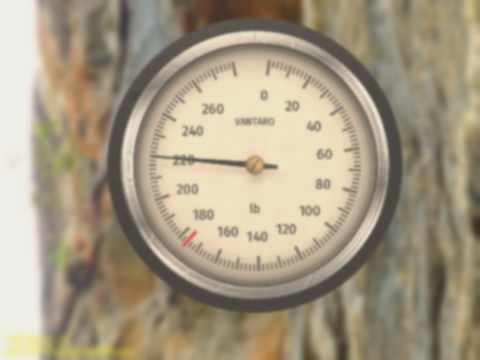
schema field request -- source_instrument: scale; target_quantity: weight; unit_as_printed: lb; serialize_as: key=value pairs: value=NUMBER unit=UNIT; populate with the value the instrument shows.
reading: value=220 unit=lb
